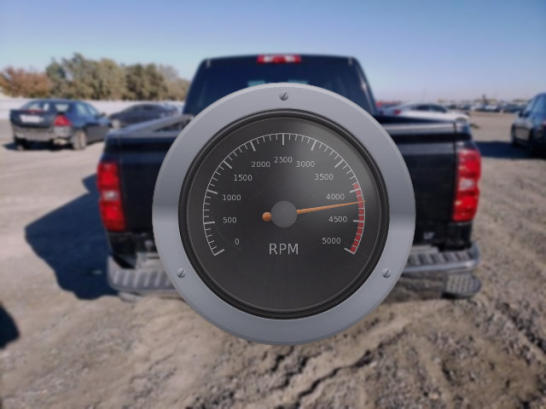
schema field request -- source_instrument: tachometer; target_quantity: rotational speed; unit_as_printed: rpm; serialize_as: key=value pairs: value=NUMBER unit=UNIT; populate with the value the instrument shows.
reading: value=4200 unit=rpm
